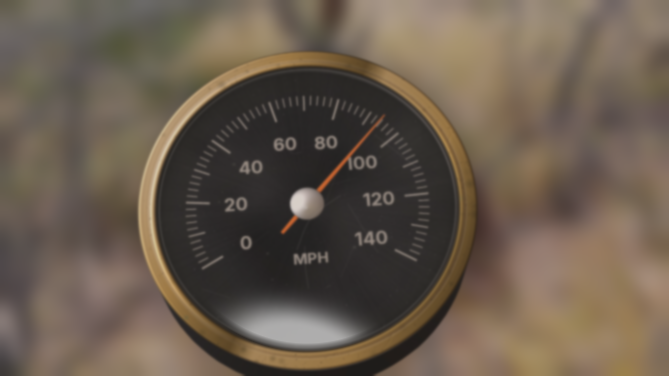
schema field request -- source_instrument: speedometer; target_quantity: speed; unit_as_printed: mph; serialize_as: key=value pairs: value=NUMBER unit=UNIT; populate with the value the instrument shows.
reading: value=94 unit=mph
